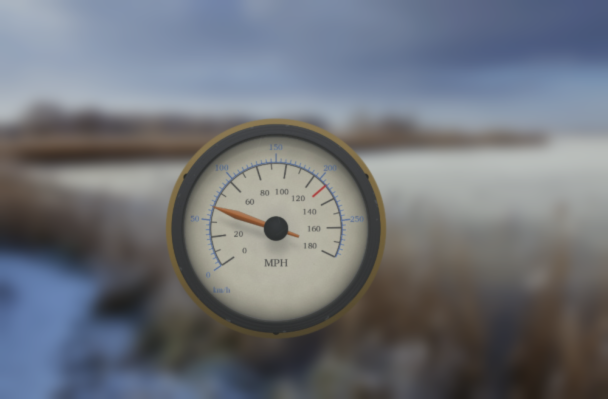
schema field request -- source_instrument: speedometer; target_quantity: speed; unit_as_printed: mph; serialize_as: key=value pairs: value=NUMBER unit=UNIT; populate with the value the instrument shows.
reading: value=40 unit=mph
